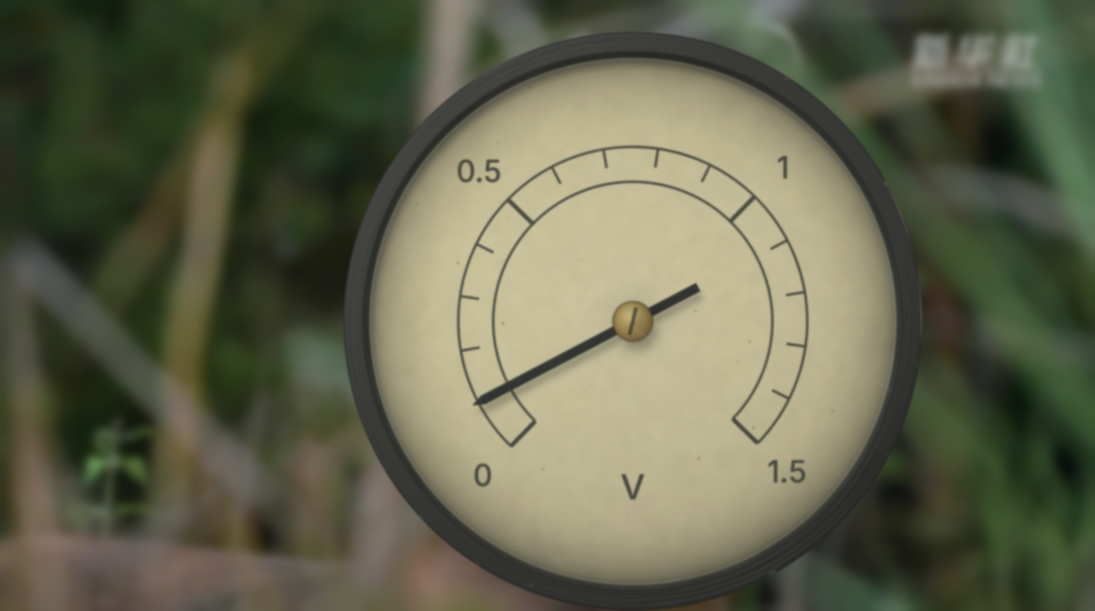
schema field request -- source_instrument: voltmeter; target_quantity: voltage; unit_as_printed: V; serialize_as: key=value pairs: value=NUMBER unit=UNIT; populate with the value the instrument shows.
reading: value=0.1 unit=V
